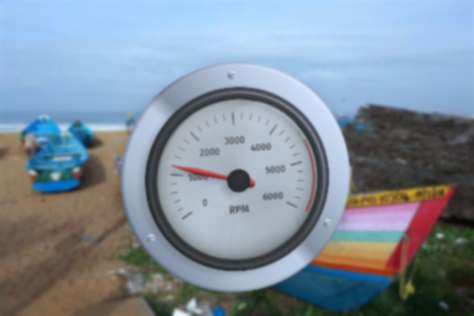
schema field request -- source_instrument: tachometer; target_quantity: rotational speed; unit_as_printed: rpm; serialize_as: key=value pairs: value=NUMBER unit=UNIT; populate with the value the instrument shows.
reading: value=1200 unit=rpm
